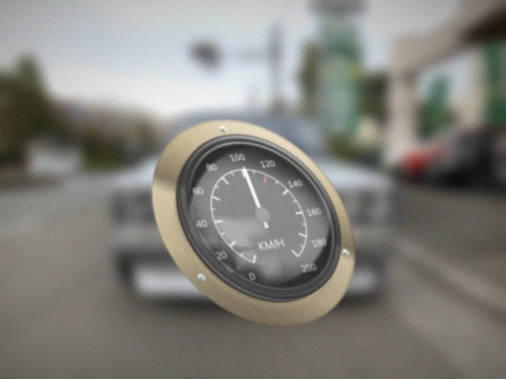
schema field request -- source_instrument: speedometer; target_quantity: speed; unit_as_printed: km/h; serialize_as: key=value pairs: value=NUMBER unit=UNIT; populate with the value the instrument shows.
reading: value=100 unit=km/h
